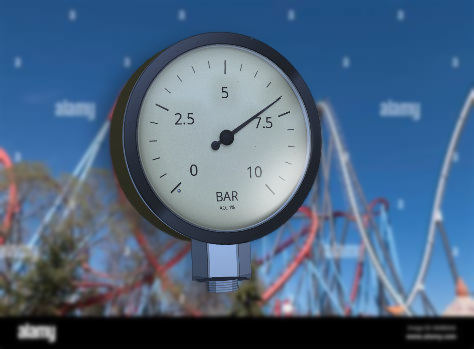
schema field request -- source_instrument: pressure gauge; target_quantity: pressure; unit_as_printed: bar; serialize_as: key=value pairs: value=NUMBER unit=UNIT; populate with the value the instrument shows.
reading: value=7 unit=bar
